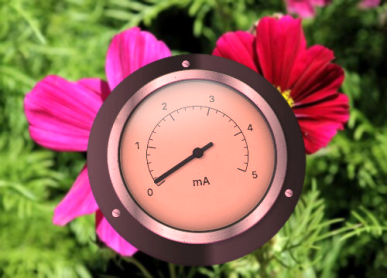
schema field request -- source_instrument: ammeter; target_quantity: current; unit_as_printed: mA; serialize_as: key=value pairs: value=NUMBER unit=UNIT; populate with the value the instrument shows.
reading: value=0.1 unit=mA
